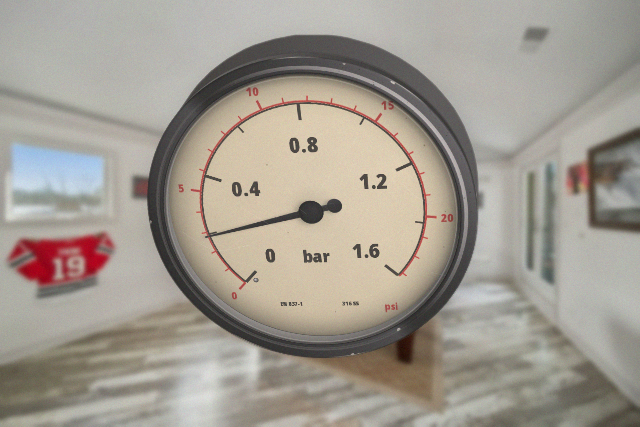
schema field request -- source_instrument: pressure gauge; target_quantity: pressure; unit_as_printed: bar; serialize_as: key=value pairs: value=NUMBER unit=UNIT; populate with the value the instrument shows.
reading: value=0.2 unit=bar
